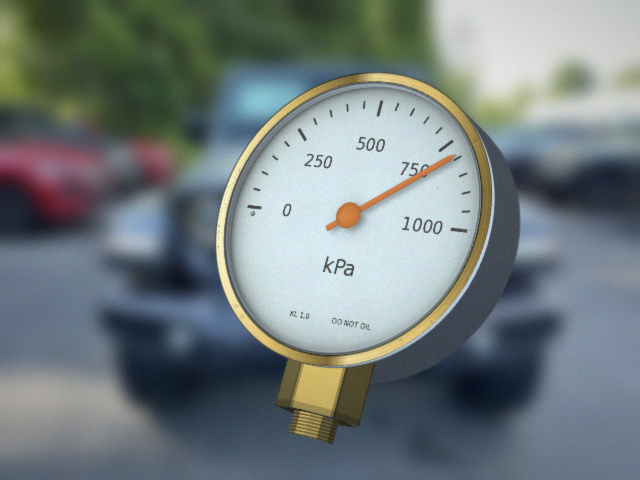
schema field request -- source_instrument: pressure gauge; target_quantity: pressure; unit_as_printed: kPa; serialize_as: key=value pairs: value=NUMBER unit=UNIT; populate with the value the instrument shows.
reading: value=800 unit=kPa
